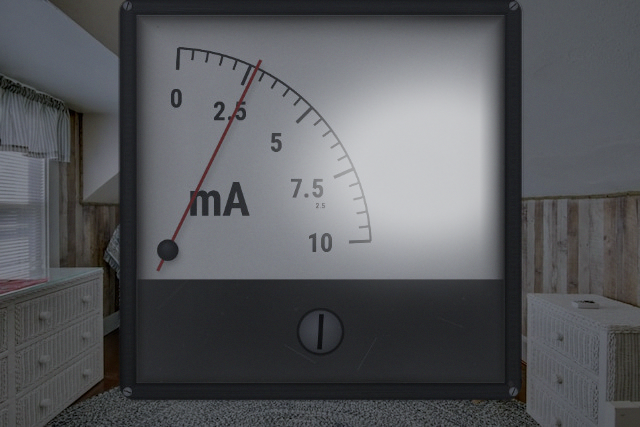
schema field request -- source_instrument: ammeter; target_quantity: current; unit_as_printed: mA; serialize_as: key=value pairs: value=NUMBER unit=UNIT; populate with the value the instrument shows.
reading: value=2.75 unit=mA
